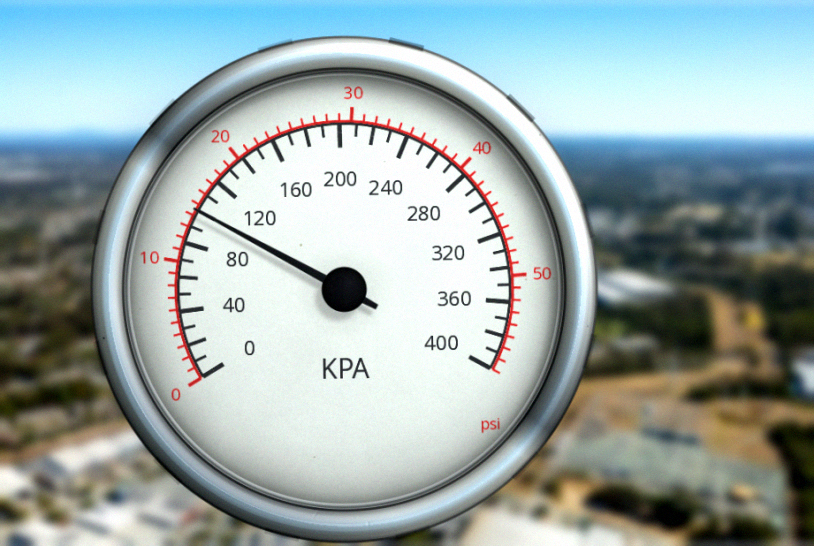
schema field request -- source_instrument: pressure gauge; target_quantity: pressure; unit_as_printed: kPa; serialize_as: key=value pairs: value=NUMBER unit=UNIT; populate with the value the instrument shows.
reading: value=100 unit=kPa
